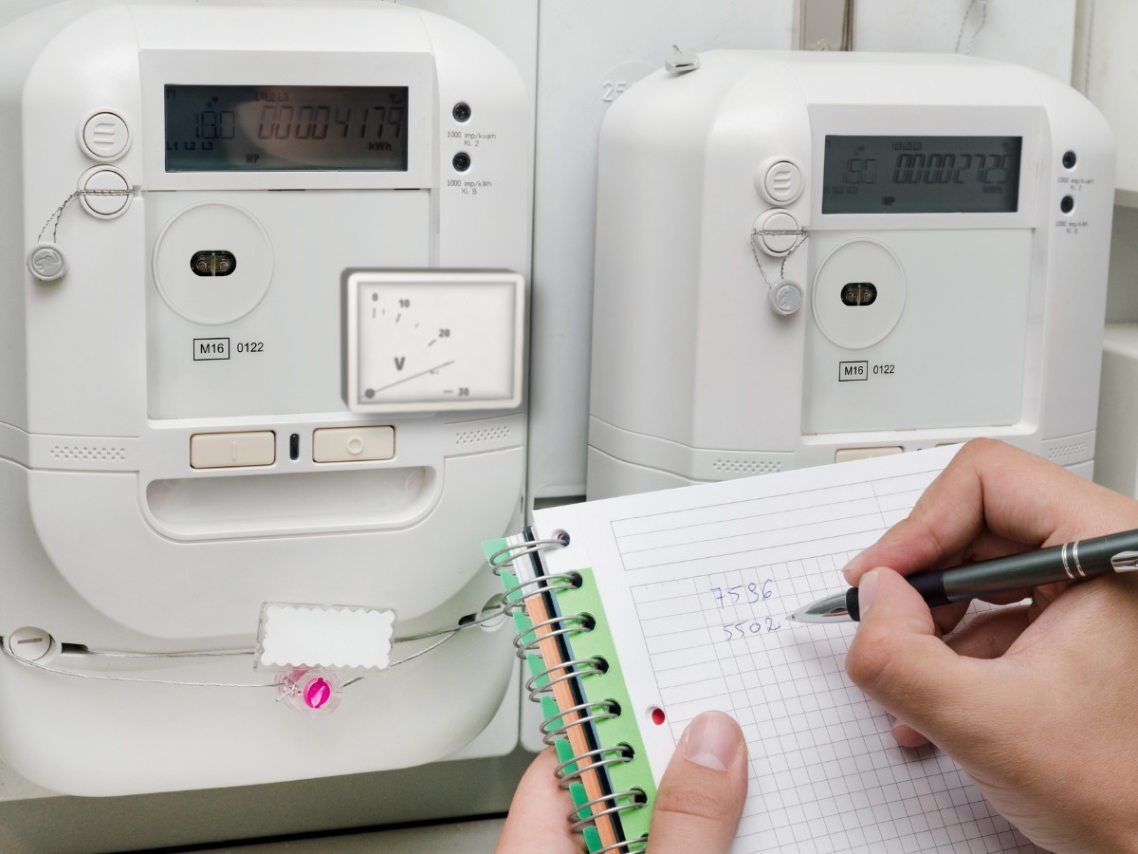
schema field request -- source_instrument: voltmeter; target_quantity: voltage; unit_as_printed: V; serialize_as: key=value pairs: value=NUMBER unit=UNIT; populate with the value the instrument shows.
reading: value=25 unit=V
